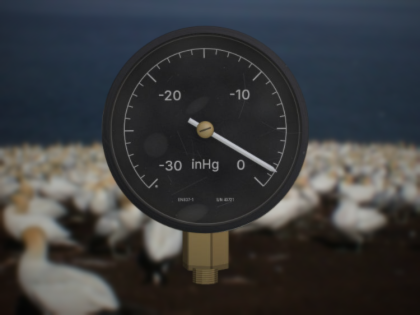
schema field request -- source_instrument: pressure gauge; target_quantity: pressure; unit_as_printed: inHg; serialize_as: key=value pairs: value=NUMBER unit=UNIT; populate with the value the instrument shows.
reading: value=-1.5 unit=inHg
